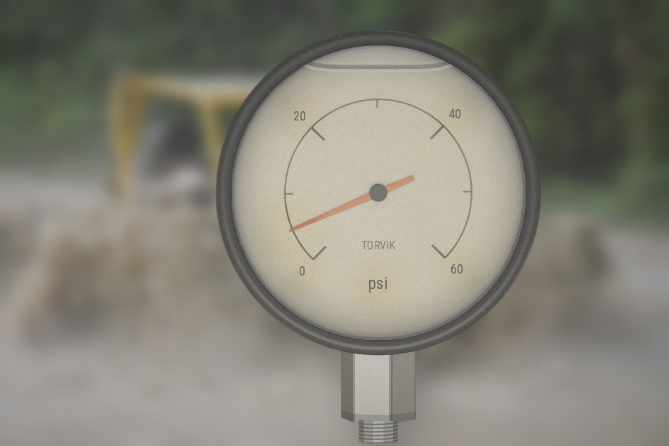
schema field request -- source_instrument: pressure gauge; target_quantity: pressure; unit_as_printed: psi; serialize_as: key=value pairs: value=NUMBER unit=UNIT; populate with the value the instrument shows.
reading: value=5 unit=psi
